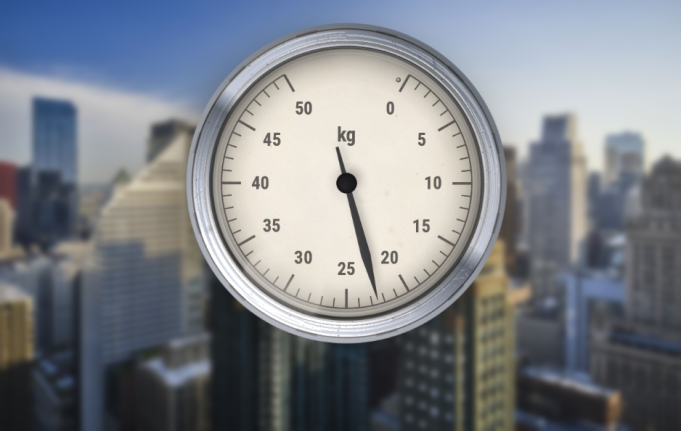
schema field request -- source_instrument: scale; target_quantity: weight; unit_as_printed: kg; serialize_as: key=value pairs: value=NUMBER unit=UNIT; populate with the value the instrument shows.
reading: value=22.5 unit=kg
